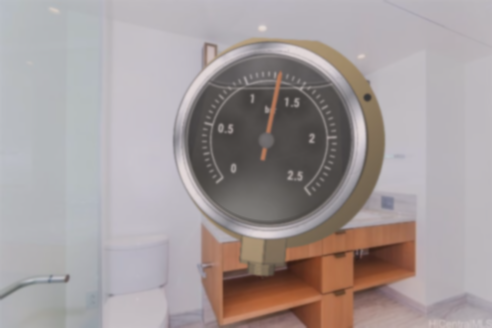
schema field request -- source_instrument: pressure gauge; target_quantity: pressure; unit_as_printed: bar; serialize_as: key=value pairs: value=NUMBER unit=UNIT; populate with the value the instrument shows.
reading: value=1.3 unit=bar
